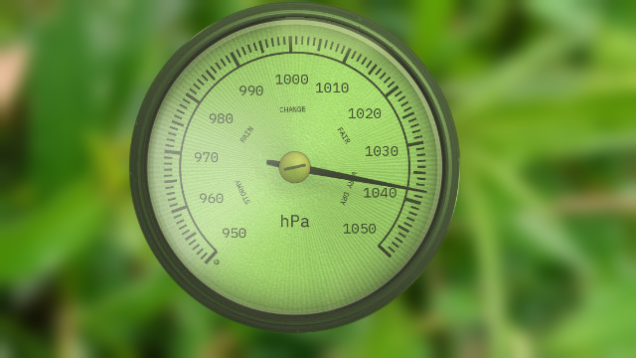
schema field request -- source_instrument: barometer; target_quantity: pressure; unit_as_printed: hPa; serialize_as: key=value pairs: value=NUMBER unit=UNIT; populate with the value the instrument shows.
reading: value=1038 unit=hPa
